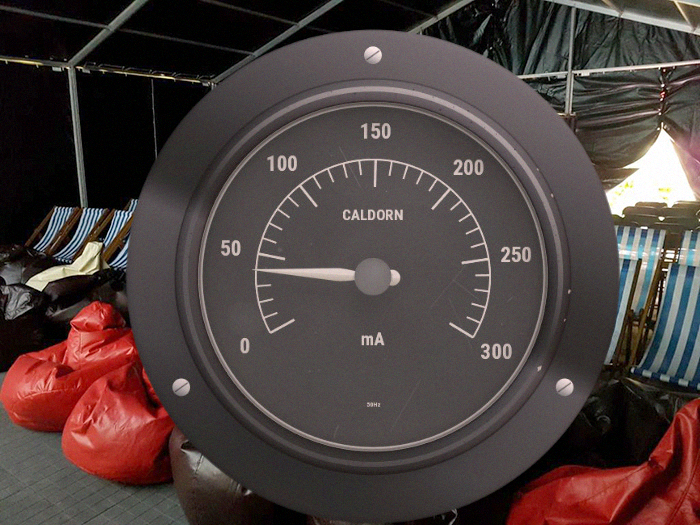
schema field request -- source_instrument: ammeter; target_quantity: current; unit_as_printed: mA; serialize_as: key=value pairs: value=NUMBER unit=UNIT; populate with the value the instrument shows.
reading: value=40 unit=mA
